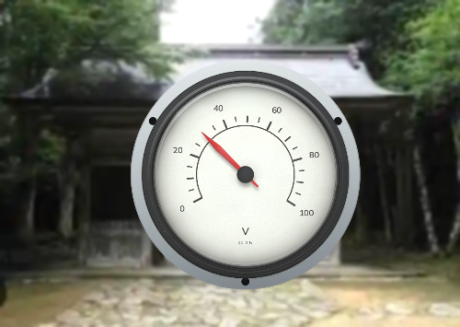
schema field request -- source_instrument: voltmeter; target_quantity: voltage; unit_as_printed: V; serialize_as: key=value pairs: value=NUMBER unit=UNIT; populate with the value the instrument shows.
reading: value=30 unit=V
